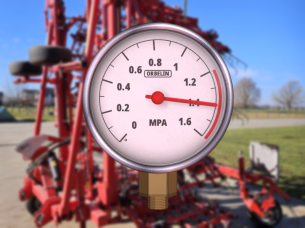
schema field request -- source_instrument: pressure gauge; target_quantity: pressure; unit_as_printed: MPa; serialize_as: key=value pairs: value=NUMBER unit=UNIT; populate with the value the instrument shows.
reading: value=1.4 unit=MPa
